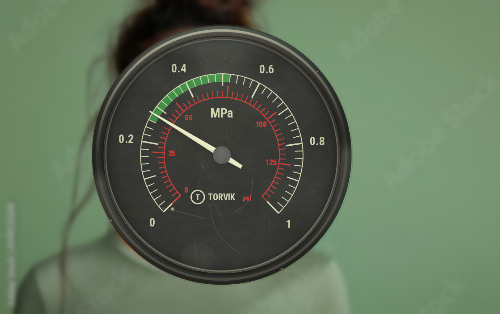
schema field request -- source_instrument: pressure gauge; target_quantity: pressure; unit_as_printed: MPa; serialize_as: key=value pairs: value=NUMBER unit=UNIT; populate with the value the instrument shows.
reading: value=0.28 unit=MPa
